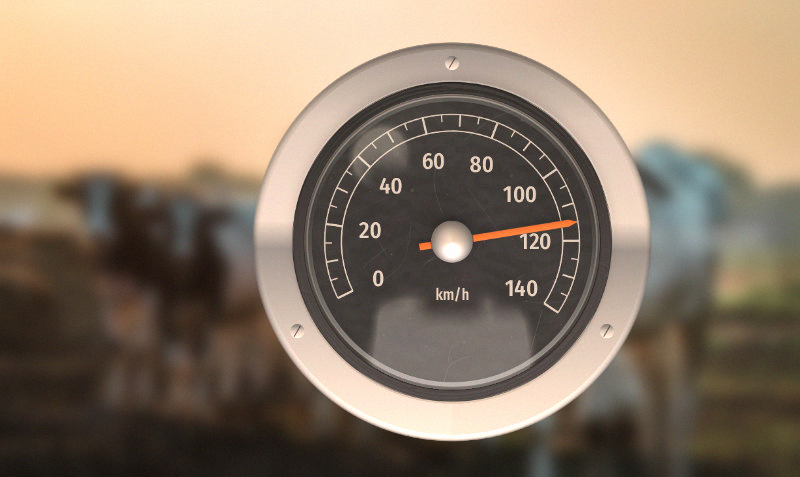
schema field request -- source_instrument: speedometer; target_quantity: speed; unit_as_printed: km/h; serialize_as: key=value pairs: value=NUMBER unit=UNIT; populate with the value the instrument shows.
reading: value=115 unit=km/h
